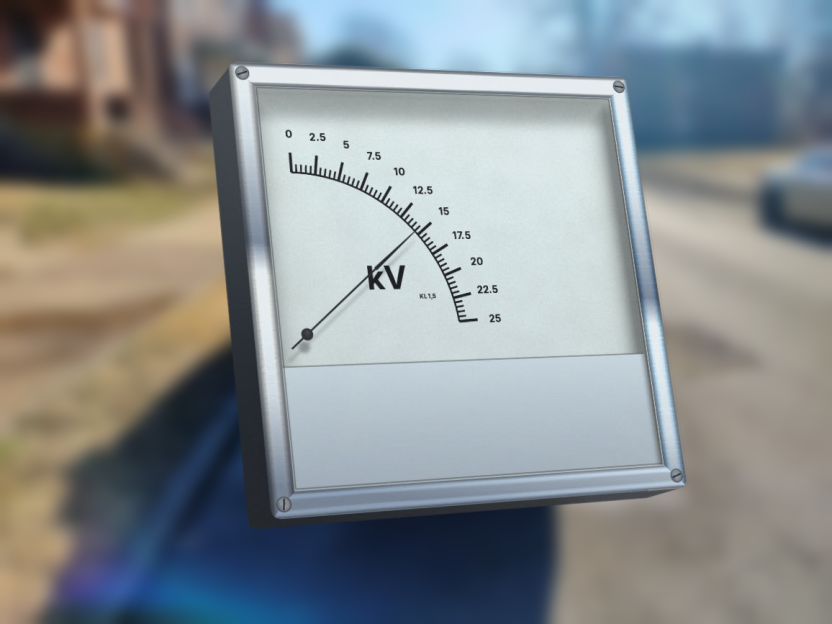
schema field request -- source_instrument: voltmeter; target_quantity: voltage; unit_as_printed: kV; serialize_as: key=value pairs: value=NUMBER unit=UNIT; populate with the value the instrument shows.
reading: value=14.5 unit=kV
